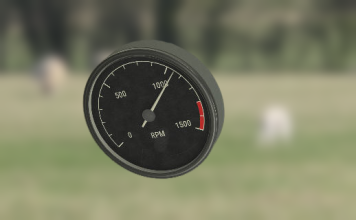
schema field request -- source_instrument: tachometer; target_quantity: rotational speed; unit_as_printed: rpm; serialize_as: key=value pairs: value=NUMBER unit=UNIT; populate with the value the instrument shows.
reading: value=1050 unit=rpm
